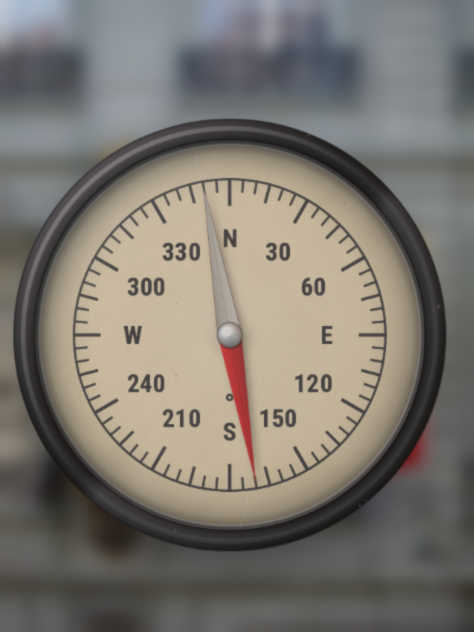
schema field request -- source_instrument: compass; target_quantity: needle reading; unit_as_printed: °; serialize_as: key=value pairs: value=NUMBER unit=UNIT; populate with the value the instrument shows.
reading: value=170 unit=°
